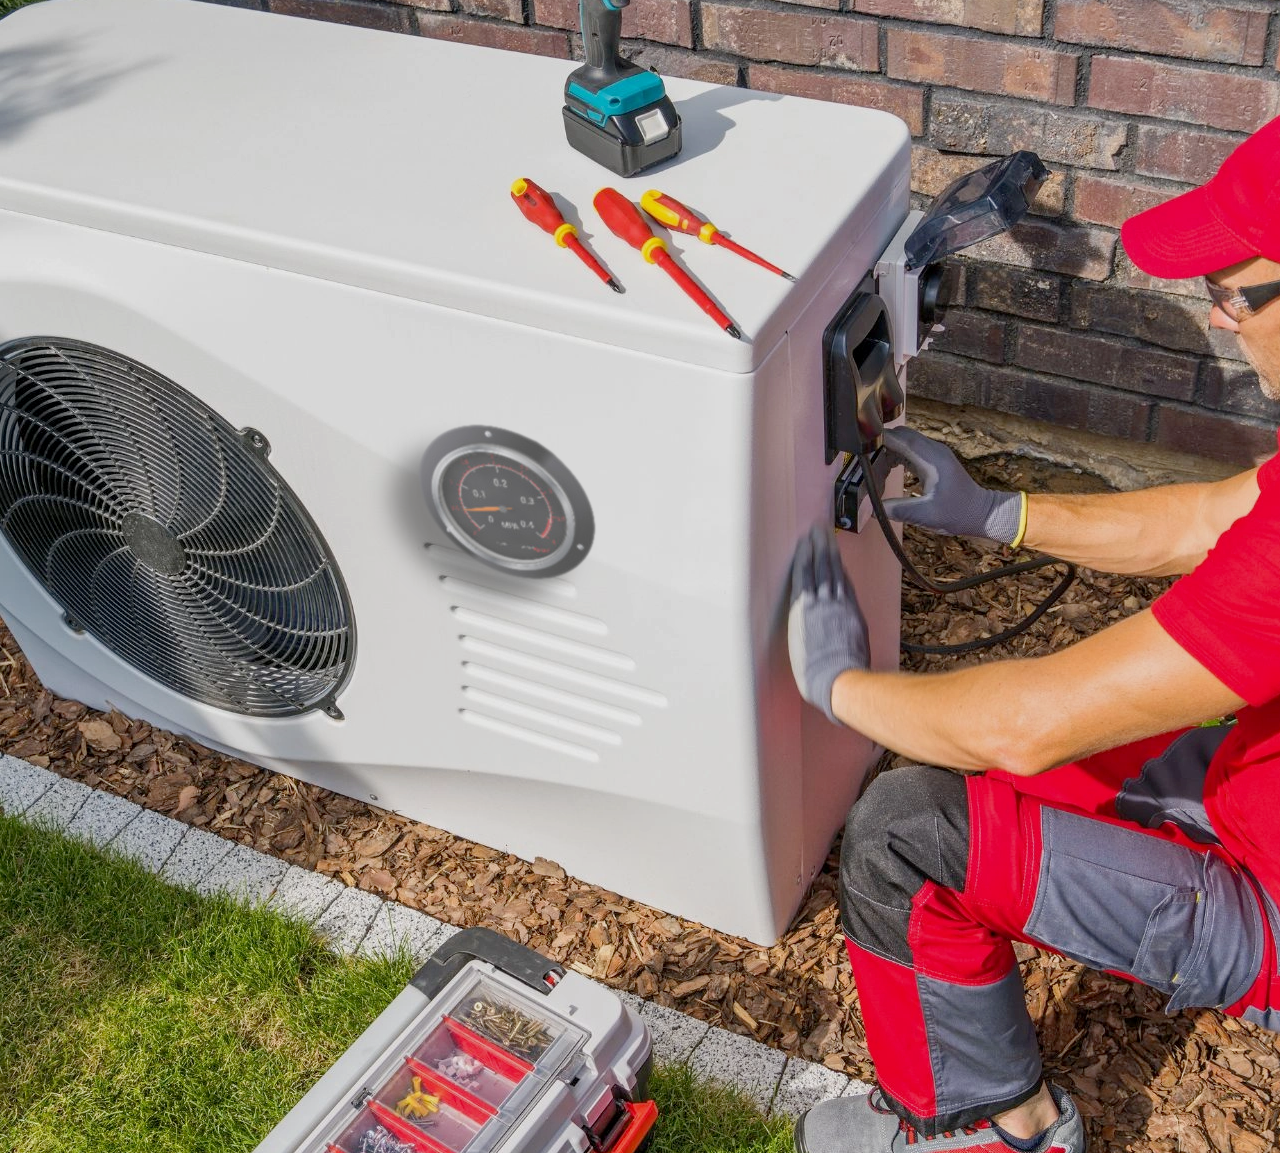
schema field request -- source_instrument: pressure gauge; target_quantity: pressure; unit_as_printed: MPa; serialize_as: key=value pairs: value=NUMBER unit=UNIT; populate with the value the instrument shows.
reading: value=0.05 unit=MPa
